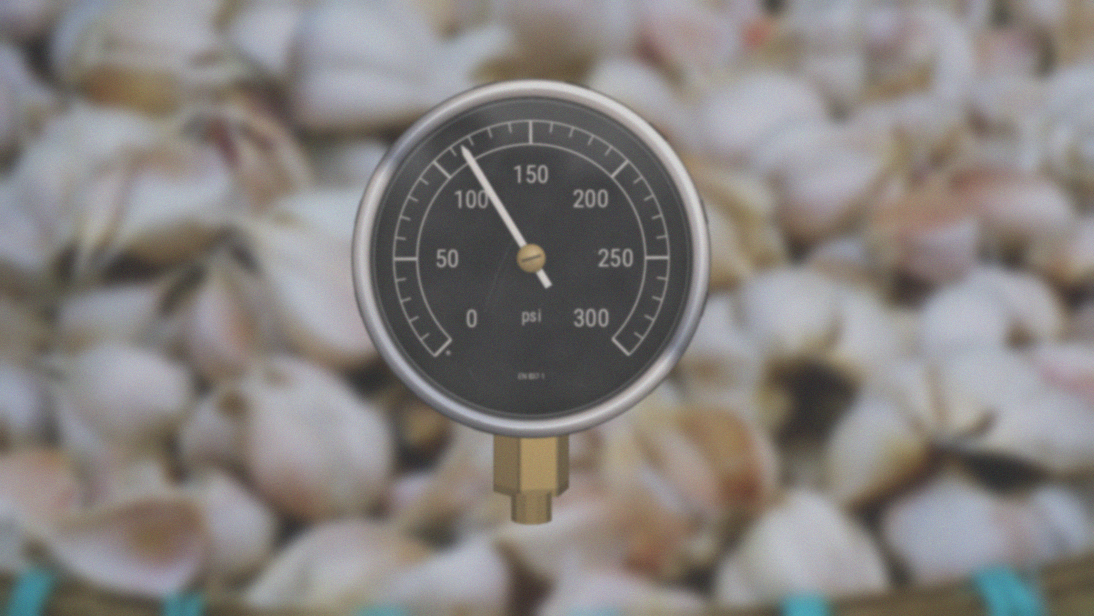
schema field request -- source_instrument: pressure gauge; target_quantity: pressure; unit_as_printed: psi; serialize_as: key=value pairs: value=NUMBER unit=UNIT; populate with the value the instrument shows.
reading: value=115 unit=psi
